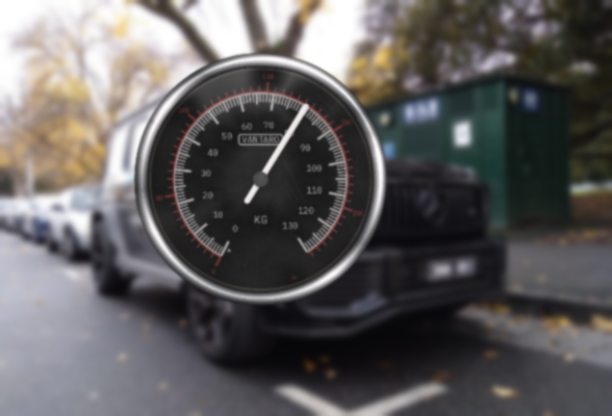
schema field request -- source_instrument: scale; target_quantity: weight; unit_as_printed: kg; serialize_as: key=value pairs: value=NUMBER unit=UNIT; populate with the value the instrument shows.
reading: value=80 unit=kg
